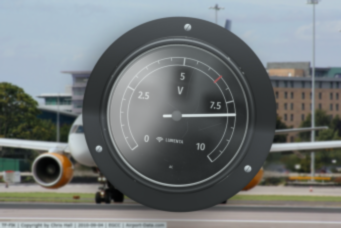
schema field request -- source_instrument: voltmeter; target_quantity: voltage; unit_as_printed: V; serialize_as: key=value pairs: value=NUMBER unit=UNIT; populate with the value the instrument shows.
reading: value=8 unit=V
